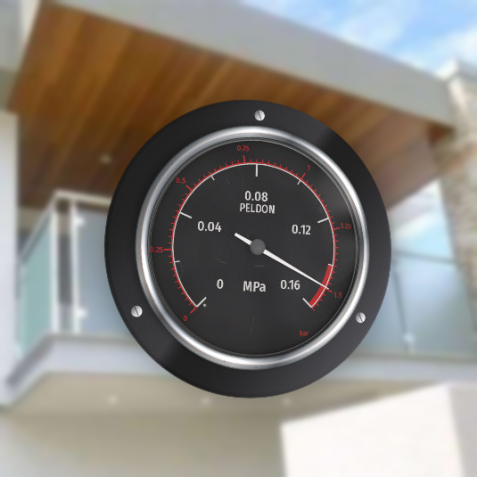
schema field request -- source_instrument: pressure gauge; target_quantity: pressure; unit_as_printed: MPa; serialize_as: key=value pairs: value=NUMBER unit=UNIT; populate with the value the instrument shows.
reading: value=0.15 unit=MPa
